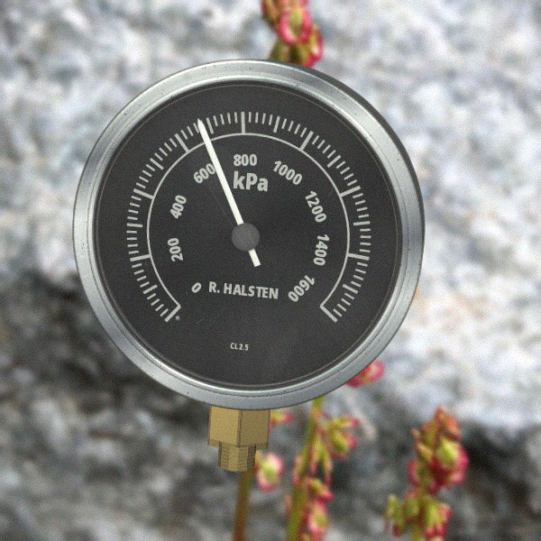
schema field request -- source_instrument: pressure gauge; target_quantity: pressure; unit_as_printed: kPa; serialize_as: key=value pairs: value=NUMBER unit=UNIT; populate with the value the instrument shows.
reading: value=680 unit=kPa
